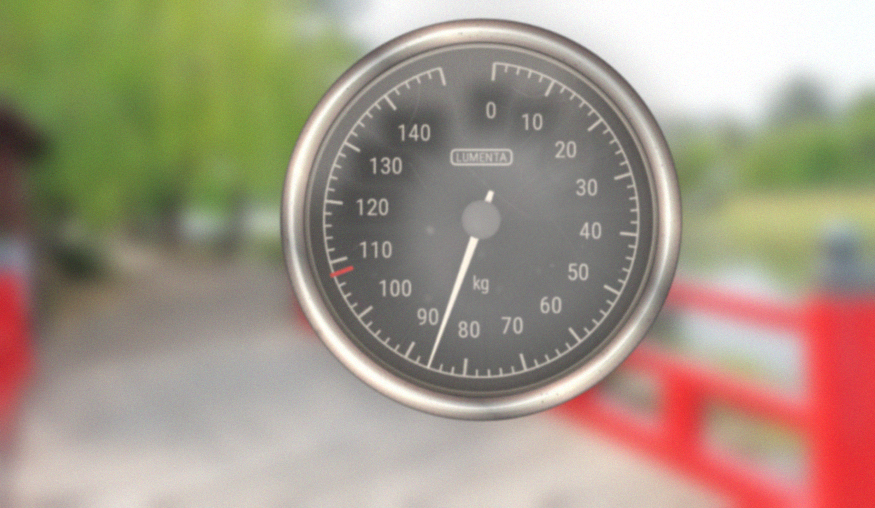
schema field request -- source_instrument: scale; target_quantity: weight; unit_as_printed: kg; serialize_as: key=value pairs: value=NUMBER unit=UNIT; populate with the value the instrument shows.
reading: value=86 unit=kg
